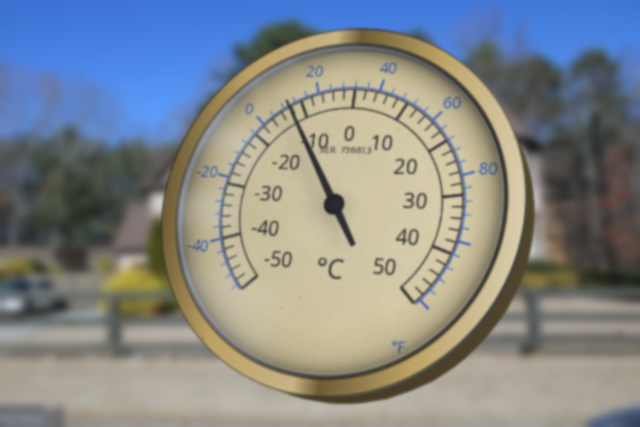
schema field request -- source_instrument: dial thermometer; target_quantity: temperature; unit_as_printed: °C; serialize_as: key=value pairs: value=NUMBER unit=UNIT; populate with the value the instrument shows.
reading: value=-12 unit=°C
